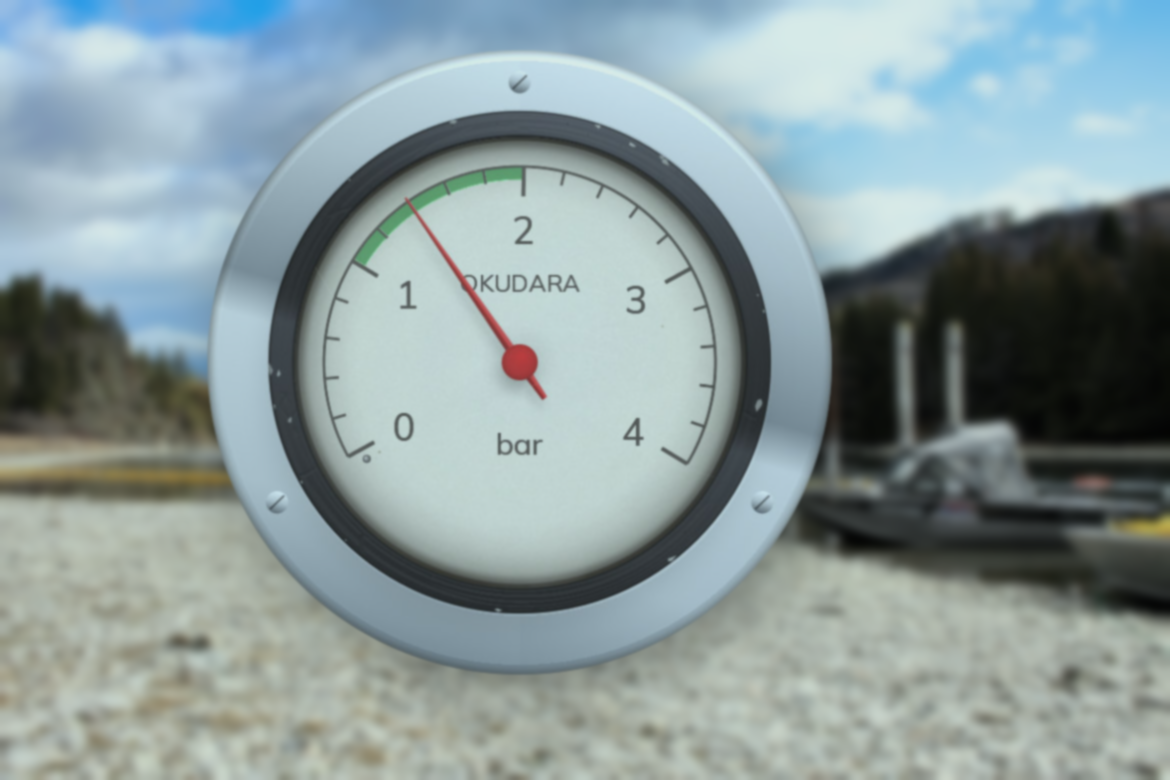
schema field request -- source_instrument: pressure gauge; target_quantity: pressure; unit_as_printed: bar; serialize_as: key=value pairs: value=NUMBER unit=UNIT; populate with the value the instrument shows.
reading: value=1.4 unit=bar
